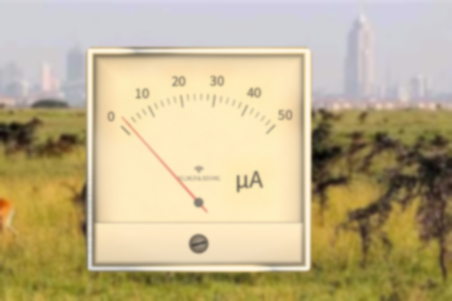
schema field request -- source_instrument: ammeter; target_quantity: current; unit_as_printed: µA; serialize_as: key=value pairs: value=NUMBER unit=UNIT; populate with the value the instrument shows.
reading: value=2 unit=µA
